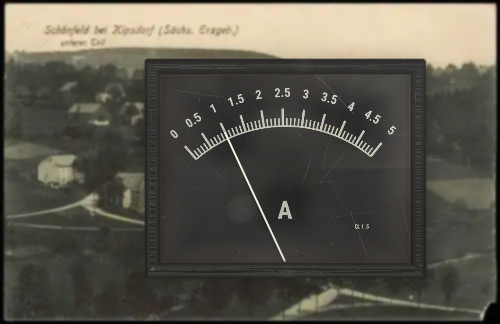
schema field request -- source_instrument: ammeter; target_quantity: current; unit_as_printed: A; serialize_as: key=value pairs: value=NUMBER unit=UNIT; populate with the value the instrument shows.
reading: value=1 unit=A
